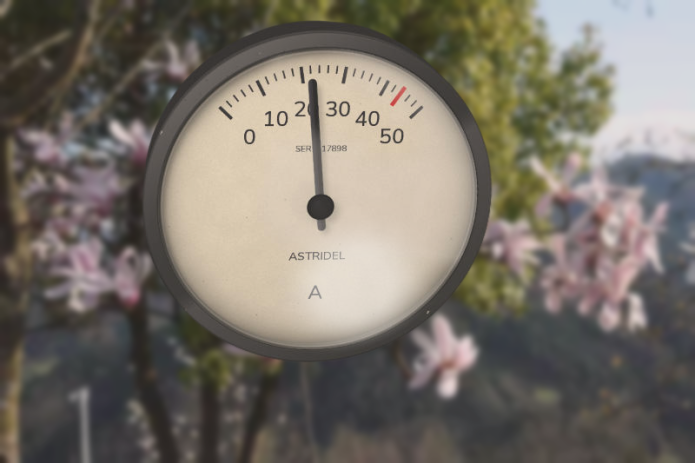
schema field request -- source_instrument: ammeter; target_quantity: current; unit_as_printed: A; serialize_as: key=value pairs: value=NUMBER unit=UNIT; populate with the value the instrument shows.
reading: value=22 unit=A
